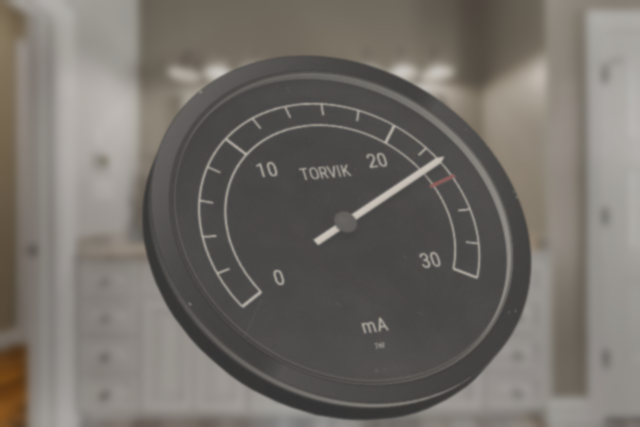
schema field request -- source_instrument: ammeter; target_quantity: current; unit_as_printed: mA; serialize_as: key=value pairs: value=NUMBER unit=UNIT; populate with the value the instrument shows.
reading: value=23 unit=mA
